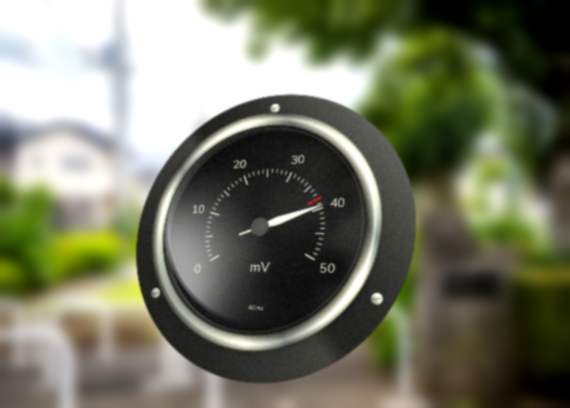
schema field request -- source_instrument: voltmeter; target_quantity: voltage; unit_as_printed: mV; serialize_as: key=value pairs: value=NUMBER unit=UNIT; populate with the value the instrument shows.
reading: value=40 unit=mV
